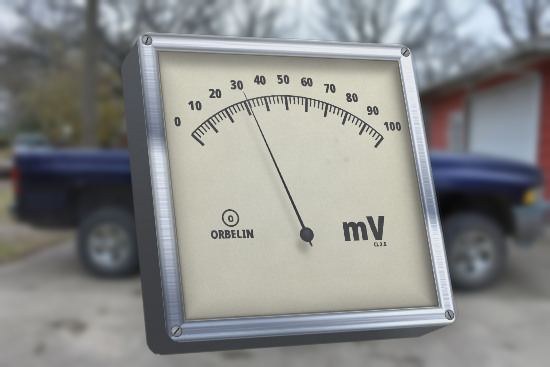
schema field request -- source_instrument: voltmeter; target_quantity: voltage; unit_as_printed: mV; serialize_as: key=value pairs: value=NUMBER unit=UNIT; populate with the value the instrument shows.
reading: value=30 unit=mV
